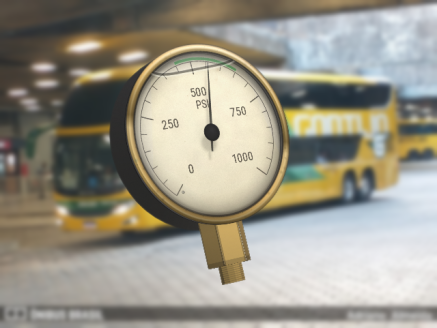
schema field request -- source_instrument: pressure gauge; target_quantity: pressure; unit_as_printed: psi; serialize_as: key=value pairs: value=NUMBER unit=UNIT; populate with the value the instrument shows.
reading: value=550 unit=psi
